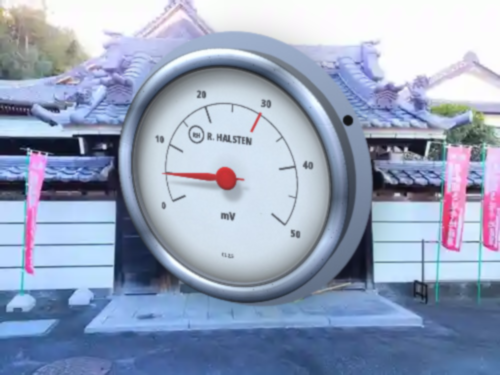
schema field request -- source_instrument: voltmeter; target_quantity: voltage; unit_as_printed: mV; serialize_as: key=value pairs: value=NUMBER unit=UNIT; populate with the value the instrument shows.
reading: value=5 unit=mV
